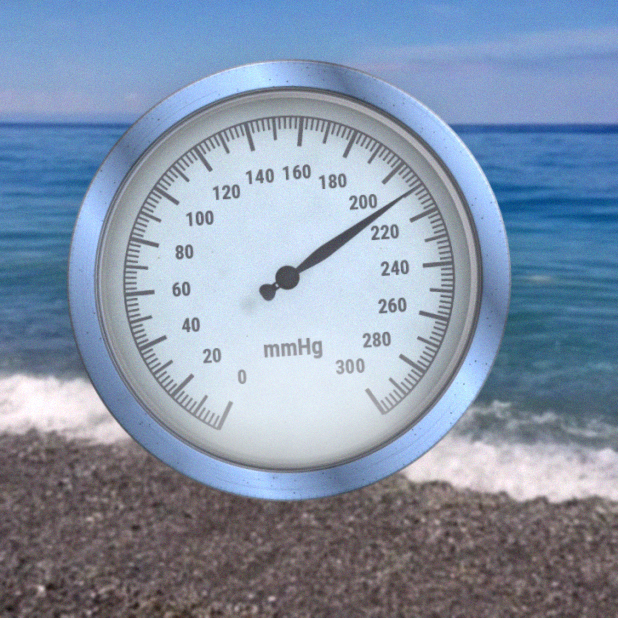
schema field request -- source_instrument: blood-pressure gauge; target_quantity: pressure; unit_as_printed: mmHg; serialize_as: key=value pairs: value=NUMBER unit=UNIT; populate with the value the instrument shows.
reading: value=210 unit=mmHg
